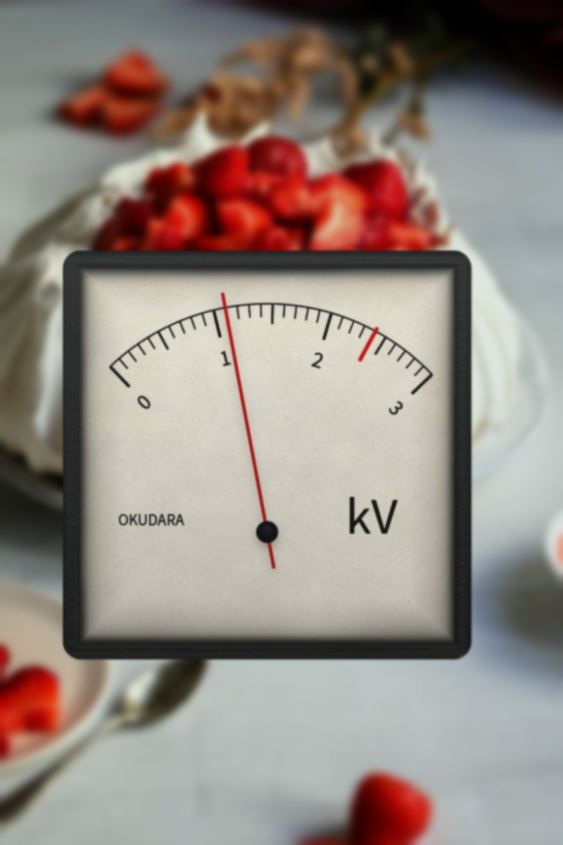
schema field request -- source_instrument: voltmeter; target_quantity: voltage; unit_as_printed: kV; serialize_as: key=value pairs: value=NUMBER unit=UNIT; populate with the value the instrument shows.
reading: value=1.1 unit=kV
